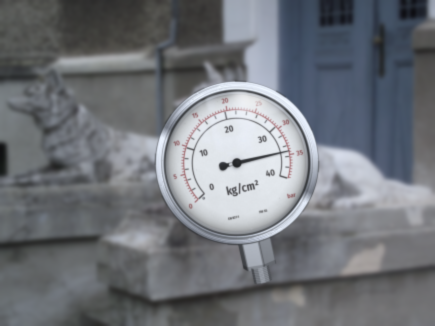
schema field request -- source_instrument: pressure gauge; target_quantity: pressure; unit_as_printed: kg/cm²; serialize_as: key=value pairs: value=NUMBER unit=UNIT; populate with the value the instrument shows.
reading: value=35 unit=kg/cm²
